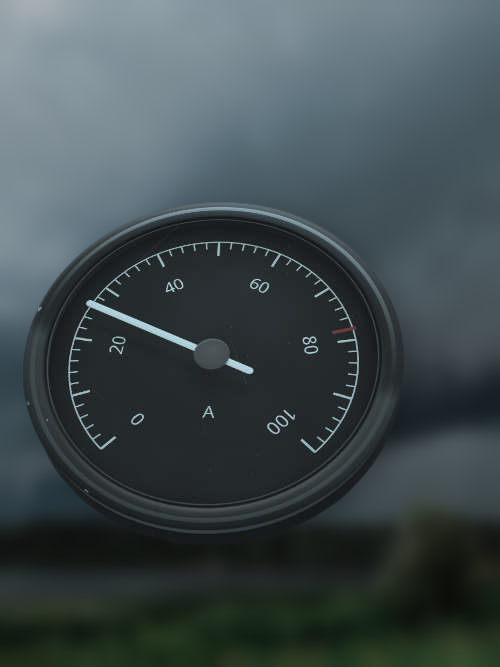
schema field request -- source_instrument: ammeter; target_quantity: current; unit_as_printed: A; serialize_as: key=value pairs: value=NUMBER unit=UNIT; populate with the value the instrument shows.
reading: value=26 unit=A
